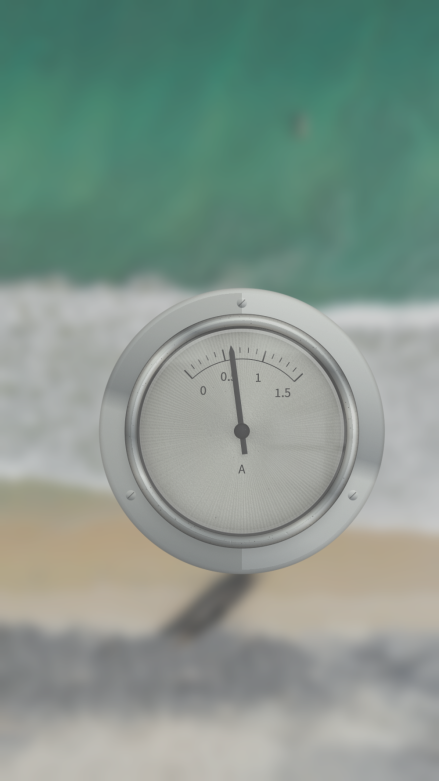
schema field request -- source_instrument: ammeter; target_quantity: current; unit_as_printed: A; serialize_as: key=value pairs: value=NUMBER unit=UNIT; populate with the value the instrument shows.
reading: value=0.6 unit=A
